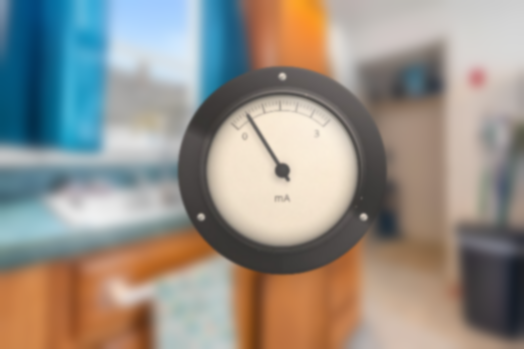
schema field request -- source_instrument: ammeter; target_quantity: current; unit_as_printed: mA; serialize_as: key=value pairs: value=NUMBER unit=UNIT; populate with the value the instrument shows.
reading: value=0.5 unit=mA
